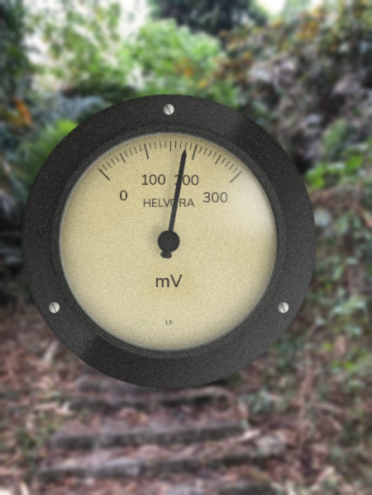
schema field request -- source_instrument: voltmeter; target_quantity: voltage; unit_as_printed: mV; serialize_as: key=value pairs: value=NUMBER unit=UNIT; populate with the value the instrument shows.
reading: value=180 unit=mV
